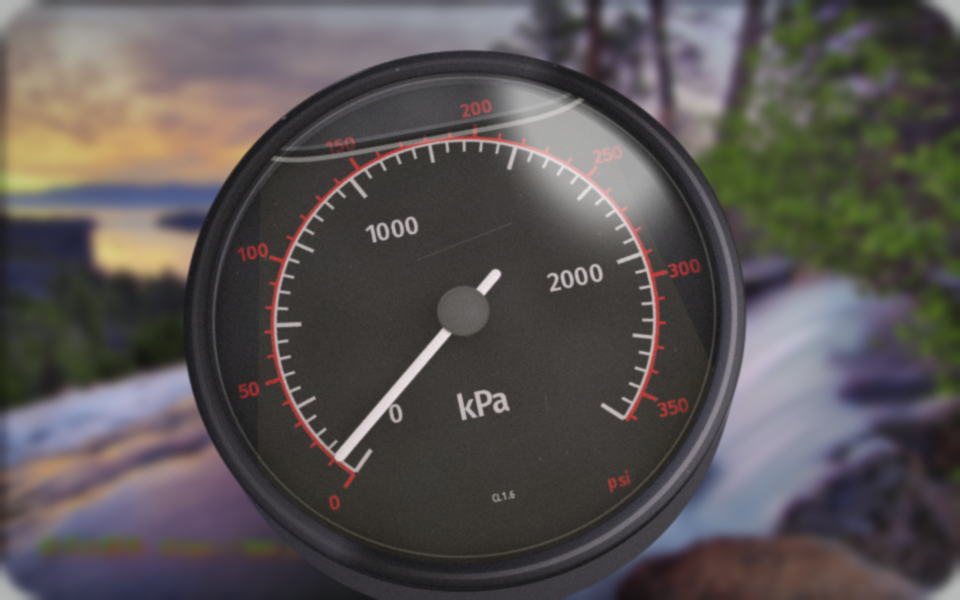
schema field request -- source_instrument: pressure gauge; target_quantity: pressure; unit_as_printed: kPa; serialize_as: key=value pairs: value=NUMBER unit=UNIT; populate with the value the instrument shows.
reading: value=50 unit=kPa
